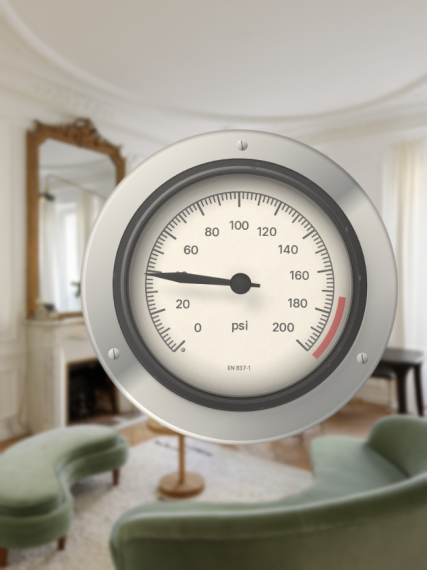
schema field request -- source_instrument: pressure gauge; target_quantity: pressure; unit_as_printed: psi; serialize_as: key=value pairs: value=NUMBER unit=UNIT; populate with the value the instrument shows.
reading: value=38 unit=psi
